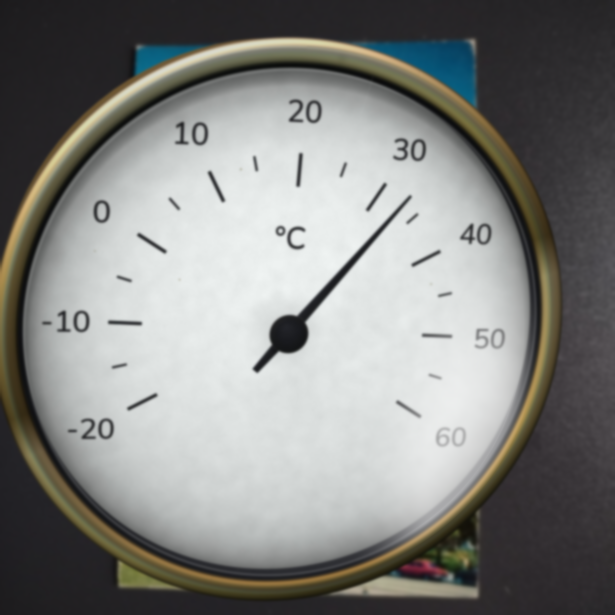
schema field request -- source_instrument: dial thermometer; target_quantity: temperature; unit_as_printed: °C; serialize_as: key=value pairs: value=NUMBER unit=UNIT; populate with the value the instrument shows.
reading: value=32.5 unit=°C
